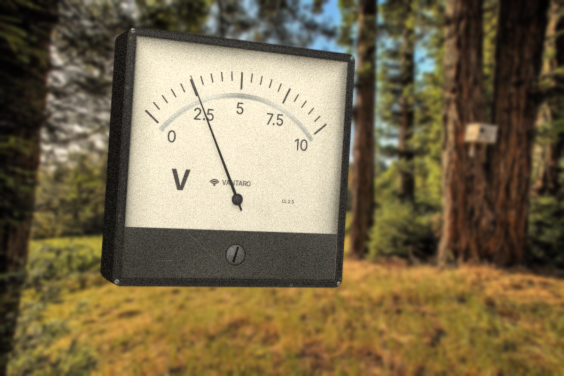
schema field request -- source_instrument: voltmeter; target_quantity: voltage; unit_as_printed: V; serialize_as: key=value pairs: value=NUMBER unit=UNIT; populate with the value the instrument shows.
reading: value=2.5 unit=V
